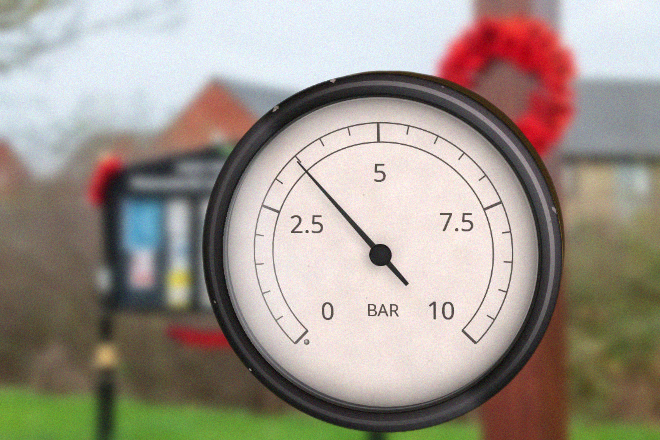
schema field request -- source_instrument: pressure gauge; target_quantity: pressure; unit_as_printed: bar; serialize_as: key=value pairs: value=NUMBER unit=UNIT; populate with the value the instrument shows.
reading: value=3.5 unit=bar
